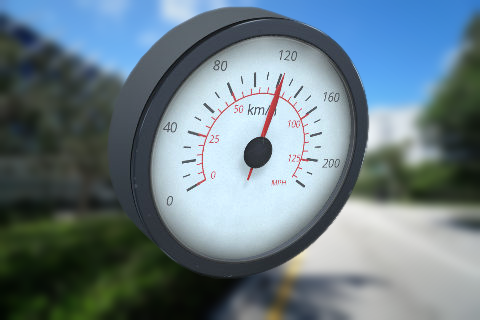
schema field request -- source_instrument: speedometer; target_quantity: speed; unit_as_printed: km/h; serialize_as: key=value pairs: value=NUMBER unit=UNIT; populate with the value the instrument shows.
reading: value=120 unit=km/h
